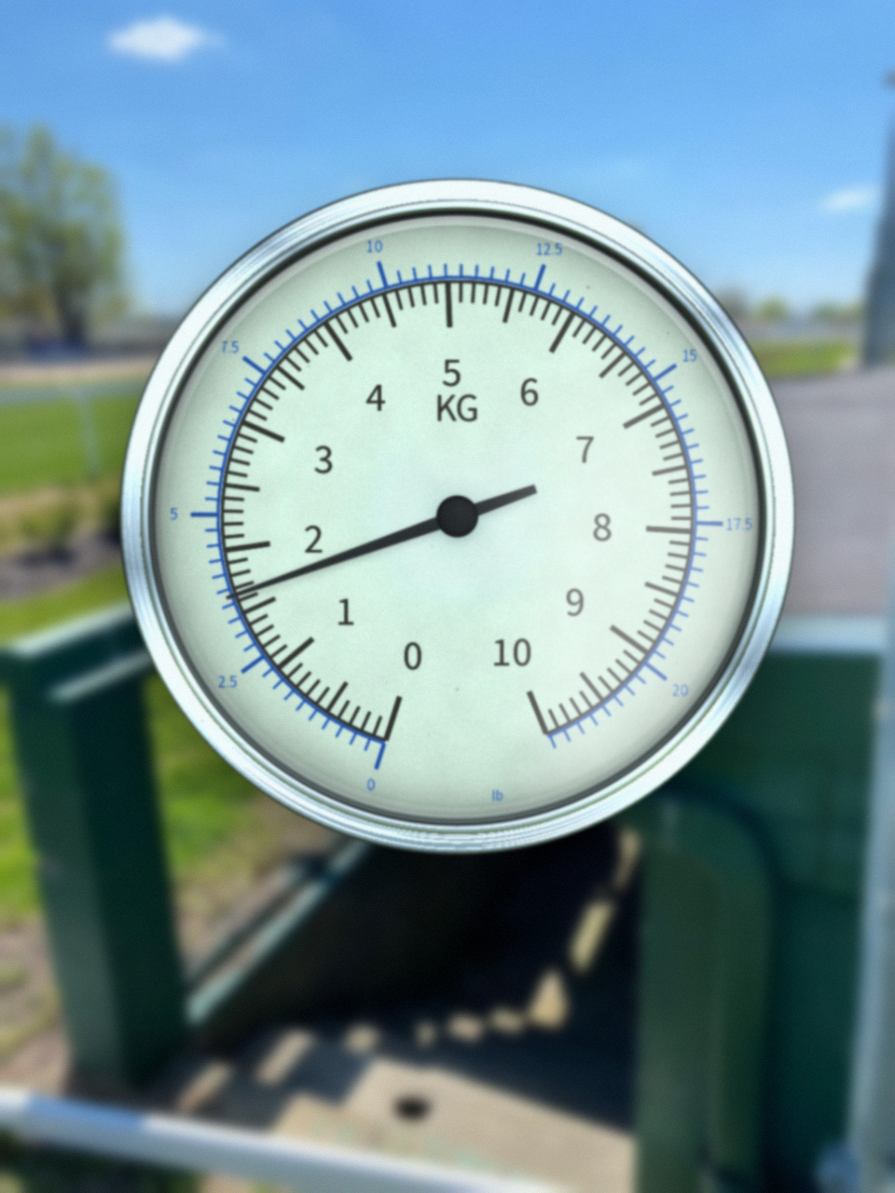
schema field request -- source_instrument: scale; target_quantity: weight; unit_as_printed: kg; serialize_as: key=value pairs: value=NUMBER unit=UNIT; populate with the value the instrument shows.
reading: value=1.65 unit=kg
